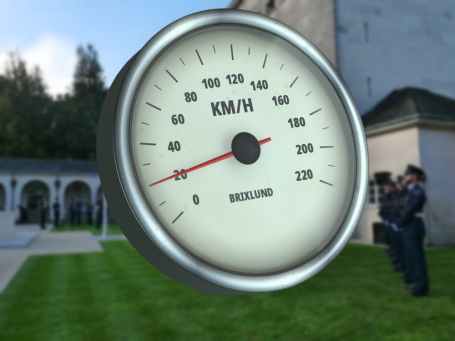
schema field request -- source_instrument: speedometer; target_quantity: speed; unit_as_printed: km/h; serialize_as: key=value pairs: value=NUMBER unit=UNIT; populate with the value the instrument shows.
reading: value=20 unit=km/h
